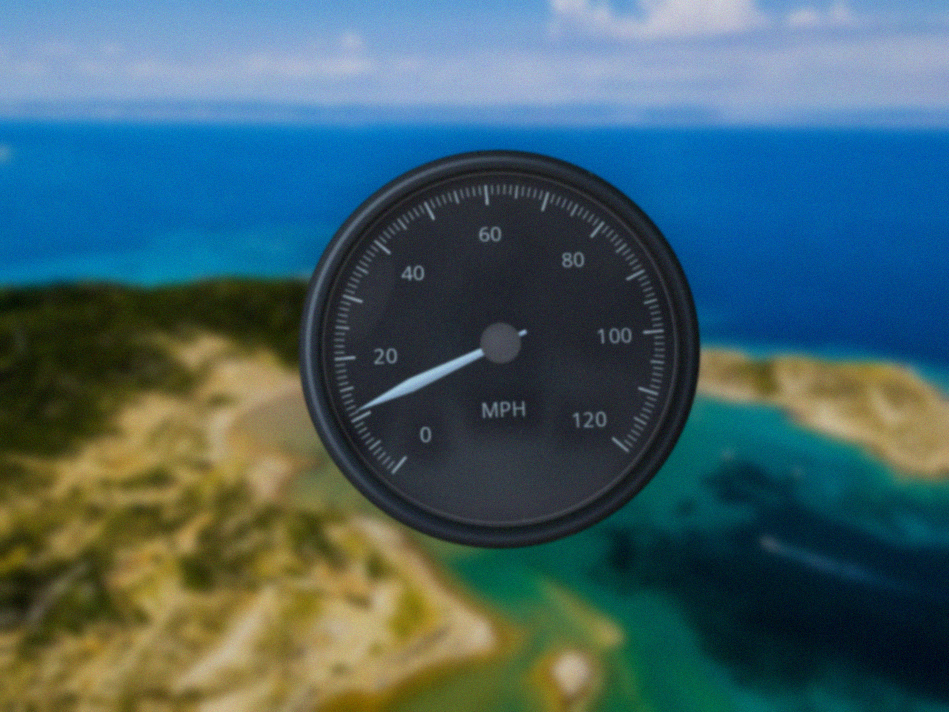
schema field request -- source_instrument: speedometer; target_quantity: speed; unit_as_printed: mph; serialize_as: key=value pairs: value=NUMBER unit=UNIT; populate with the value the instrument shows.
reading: value=11 unit=mph
